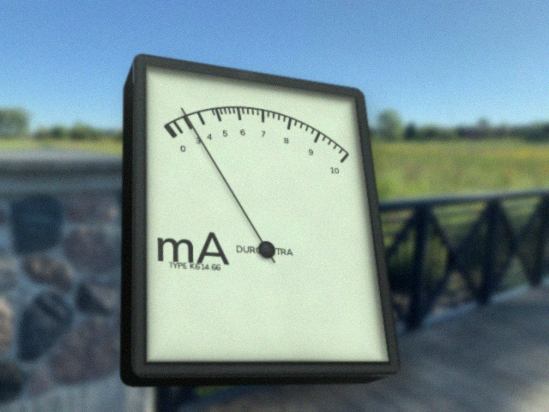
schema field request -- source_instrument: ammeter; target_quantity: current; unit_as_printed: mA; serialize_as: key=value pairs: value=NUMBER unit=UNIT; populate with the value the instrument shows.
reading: value=3 unit=mA
